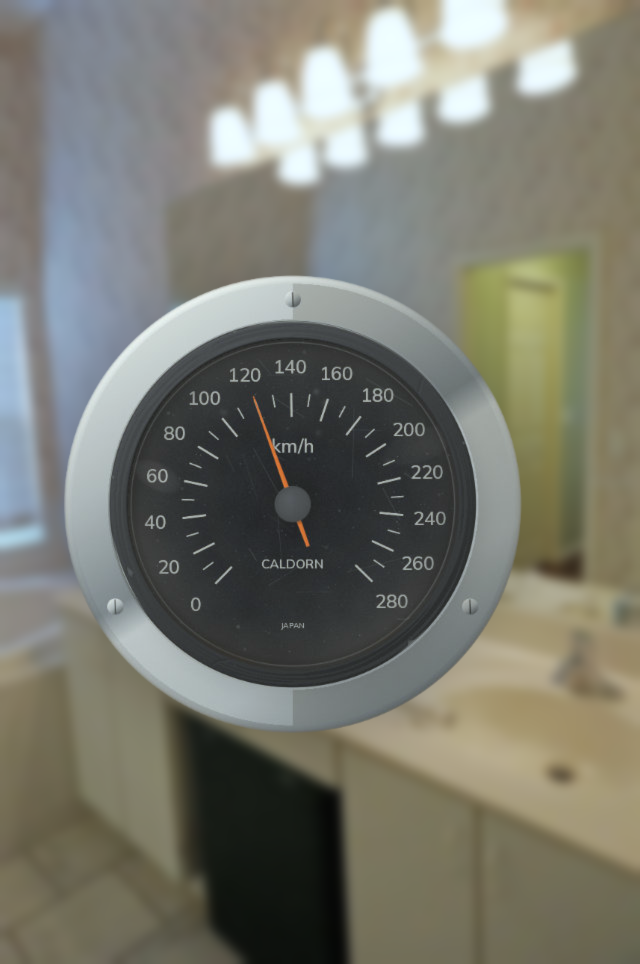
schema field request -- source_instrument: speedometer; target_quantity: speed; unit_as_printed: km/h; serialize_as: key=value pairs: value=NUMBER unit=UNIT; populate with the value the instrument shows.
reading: value=120 unit=km/h
